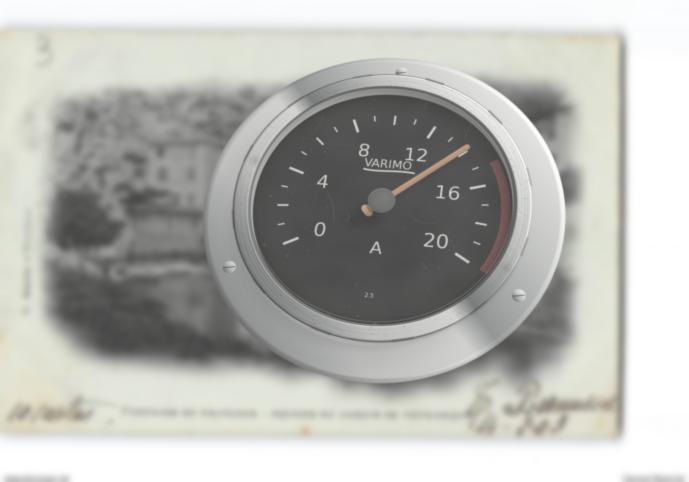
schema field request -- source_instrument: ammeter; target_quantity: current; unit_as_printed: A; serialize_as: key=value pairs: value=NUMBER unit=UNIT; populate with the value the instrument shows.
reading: value=14 unit=A
